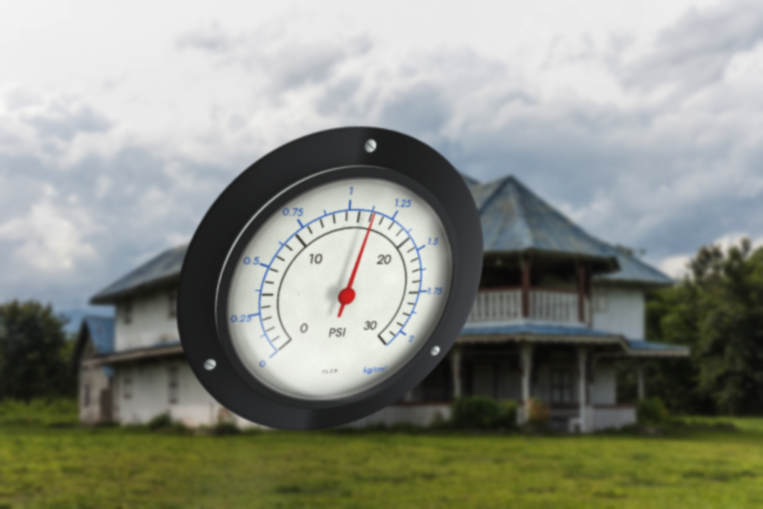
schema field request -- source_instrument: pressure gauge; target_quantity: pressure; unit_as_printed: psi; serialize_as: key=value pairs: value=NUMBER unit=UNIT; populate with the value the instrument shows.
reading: value=16 unit=psi
